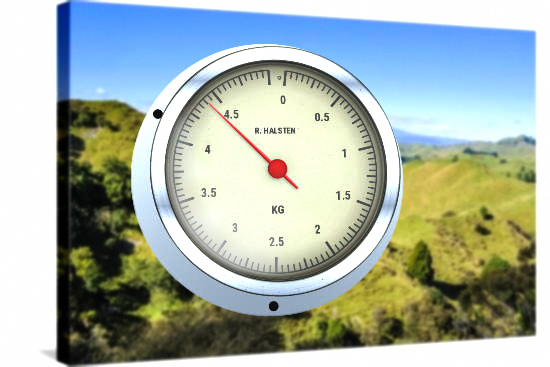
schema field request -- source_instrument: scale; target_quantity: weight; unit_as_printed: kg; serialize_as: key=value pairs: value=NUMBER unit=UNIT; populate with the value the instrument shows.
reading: value=4.4 unit=kg
